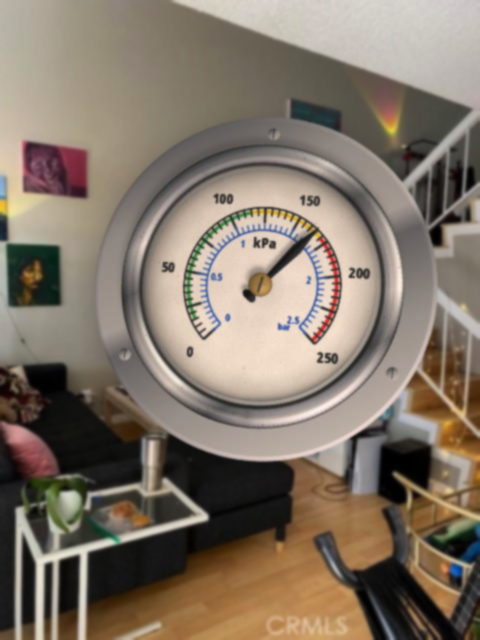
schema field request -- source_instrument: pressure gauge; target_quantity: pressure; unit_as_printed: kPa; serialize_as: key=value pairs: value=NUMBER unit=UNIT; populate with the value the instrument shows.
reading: value=165 unit=kPa
